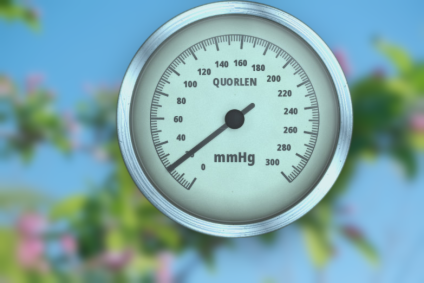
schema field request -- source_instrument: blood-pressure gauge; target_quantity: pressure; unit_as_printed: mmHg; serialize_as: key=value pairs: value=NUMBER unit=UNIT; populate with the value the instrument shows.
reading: value=20 unit=mmHg
